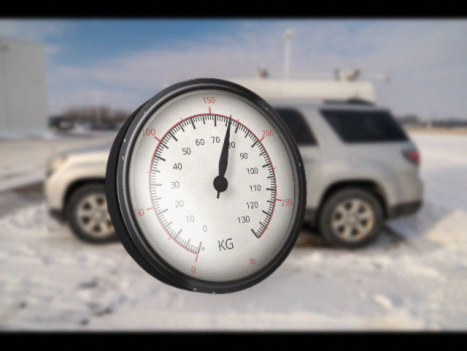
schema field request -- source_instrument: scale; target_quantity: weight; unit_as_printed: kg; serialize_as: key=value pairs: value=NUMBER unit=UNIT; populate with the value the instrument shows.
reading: value=75 unit=kg
